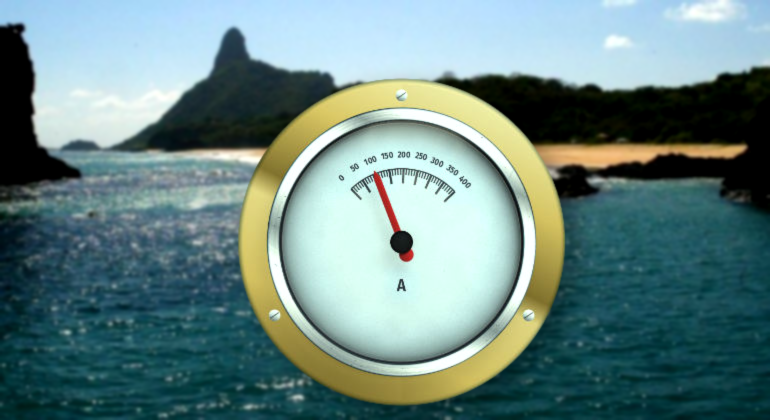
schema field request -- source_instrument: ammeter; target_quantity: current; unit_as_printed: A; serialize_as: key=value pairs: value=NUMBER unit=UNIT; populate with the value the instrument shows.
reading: value=100 unit=A
